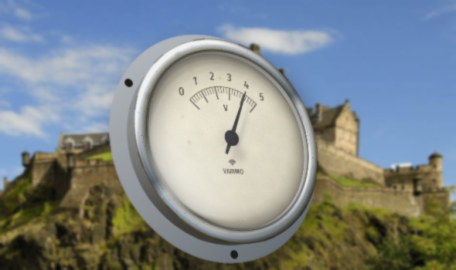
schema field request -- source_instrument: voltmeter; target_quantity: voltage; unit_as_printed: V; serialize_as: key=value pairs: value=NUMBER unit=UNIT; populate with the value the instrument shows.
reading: value=4 unit=V
